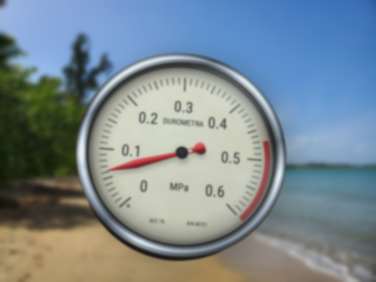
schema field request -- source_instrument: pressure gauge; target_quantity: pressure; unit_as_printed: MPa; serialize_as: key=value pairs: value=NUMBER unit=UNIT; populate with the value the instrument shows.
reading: value=0.06 unit=MPa
